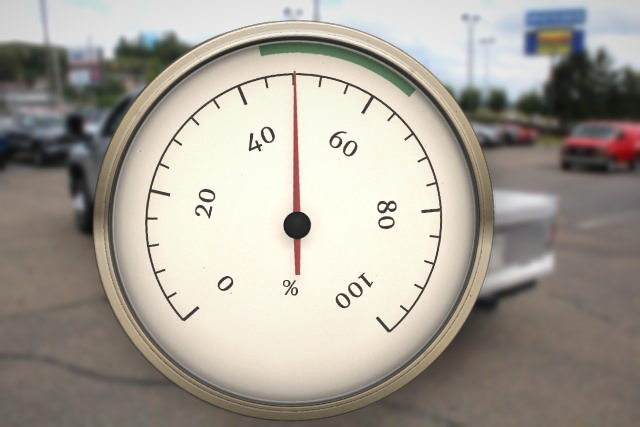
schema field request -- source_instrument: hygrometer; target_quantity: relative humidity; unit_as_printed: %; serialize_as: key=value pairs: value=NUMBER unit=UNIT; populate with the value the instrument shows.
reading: value=48 unit=%
